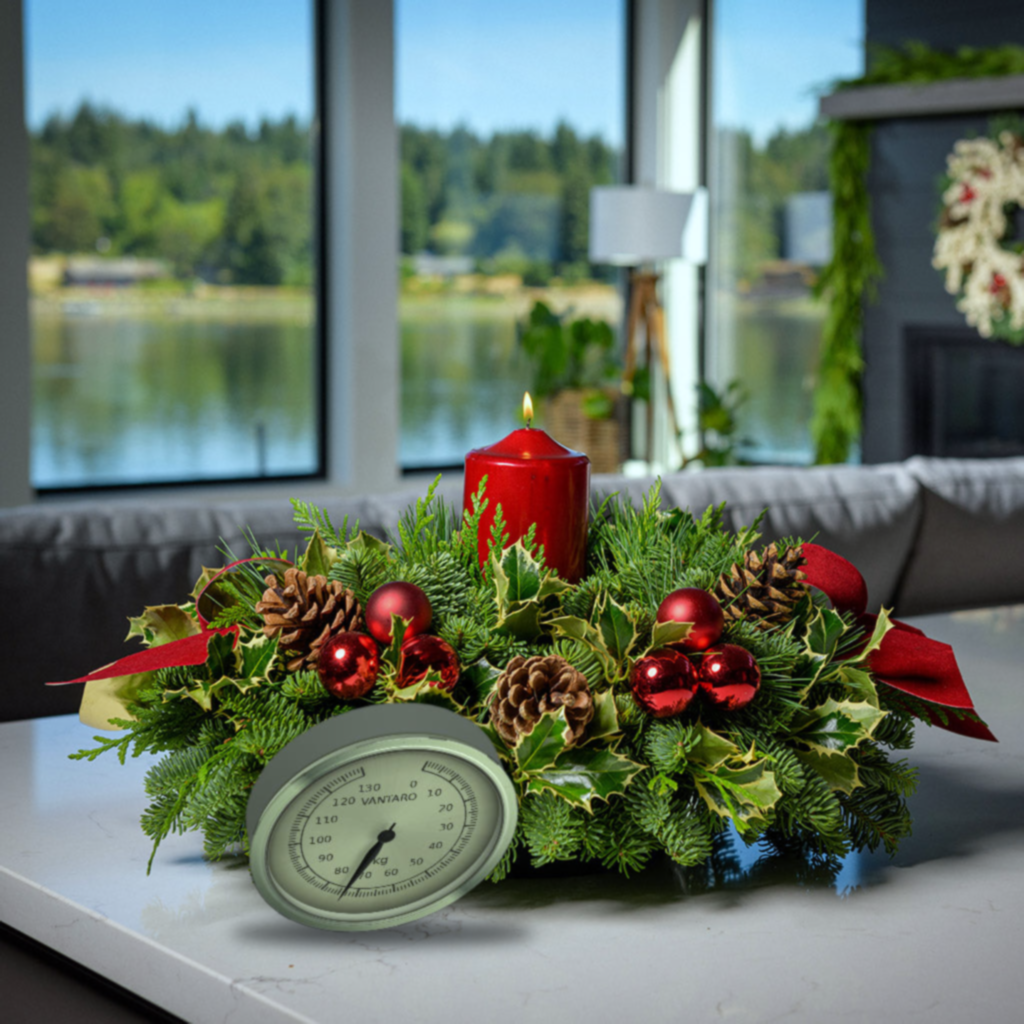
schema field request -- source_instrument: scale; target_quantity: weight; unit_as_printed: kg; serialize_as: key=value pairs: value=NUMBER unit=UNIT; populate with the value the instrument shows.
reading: value=75 unit=kg
